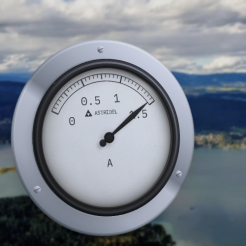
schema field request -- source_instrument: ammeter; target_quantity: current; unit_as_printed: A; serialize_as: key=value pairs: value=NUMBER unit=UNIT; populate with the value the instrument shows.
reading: value=1.45 unit=A
